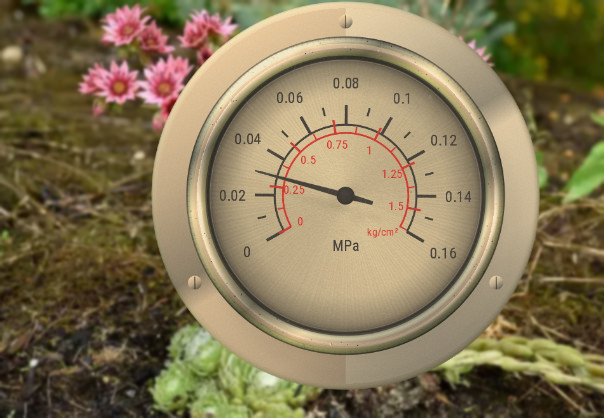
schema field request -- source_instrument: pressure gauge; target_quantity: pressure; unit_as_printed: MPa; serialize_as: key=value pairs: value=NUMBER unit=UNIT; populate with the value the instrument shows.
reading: value=0.03 unit=MPa
